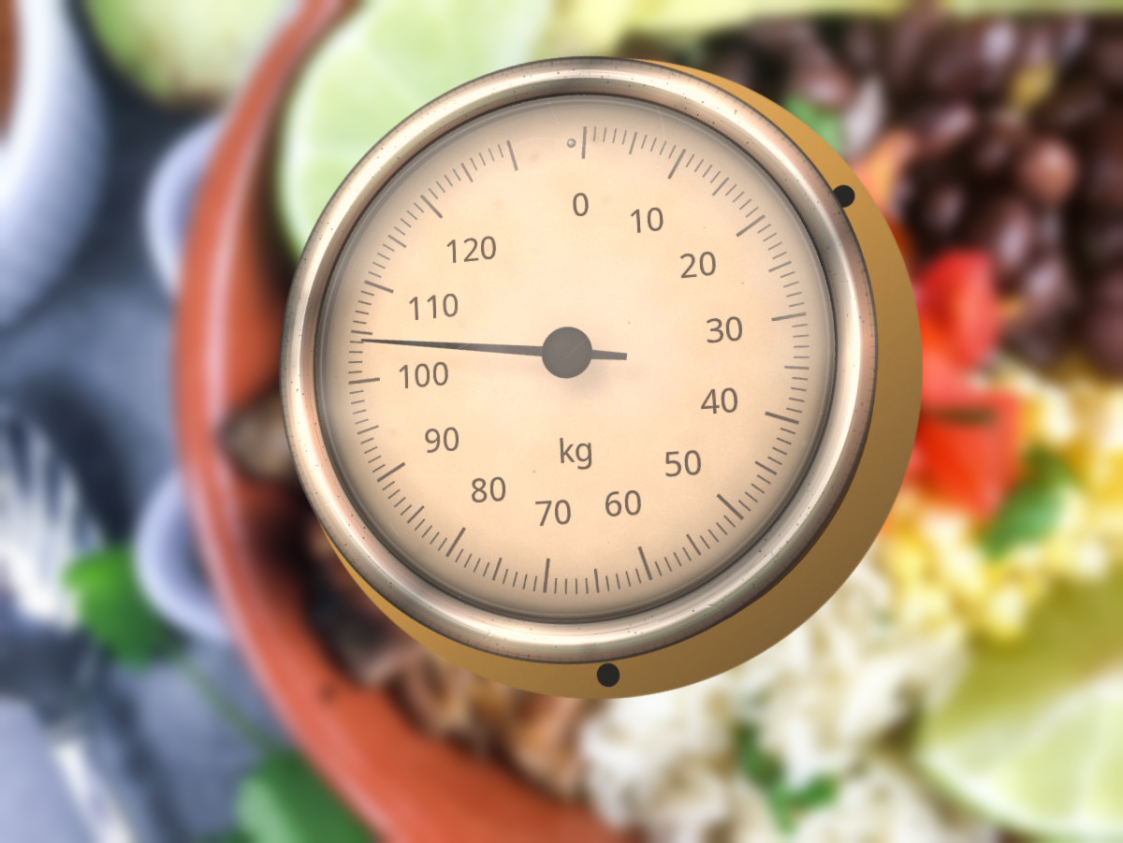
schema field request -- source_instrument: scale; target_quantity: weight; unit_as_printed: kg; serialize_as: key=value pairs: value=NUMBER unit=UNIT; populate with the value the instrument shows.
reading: value=104 unit=kg
